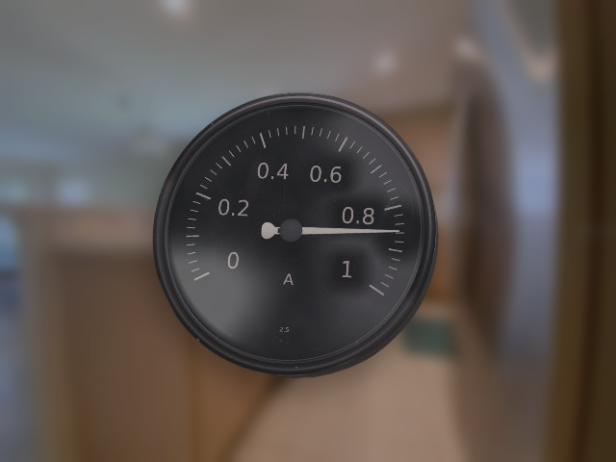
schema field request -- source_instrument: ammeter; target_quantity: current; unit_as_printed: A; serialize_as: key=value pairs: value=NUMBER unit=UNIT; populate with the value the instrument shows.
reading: value=0.86 unit=A
